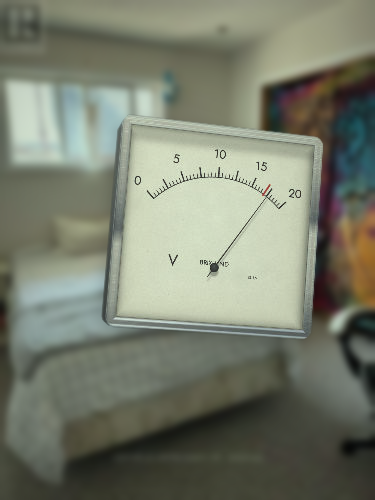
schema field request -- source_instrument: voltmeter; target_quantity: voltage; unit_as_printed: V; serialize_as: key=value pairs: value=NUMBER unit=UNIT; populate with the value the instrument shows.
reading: value=17.5 unit=V
